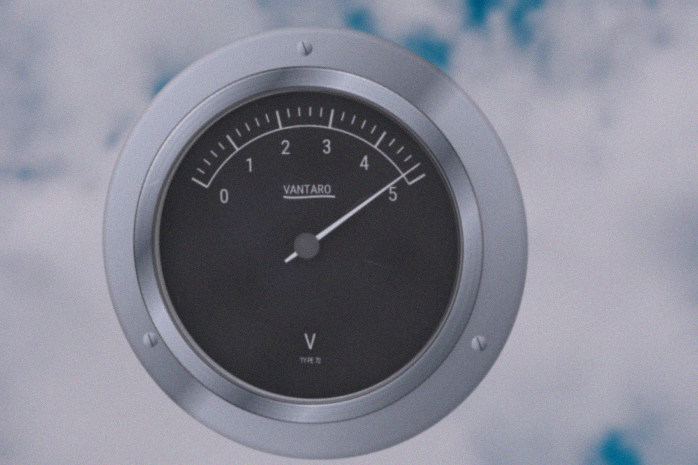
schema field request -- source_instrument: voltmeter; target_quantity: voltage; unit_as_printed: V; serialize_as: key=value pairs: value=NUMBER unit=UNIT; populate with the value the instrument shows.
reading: value=4.8 unit=V
